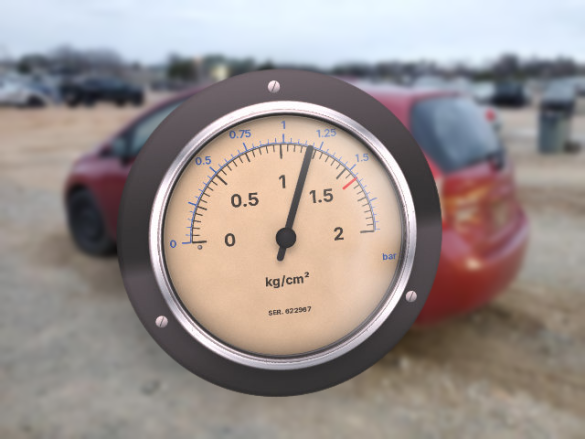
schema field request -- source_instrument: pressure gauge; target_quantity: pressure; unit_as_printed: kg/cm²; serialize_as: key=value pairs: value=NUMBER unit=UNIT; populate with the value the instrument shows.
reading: value=1.2 unit=kg/cm²
